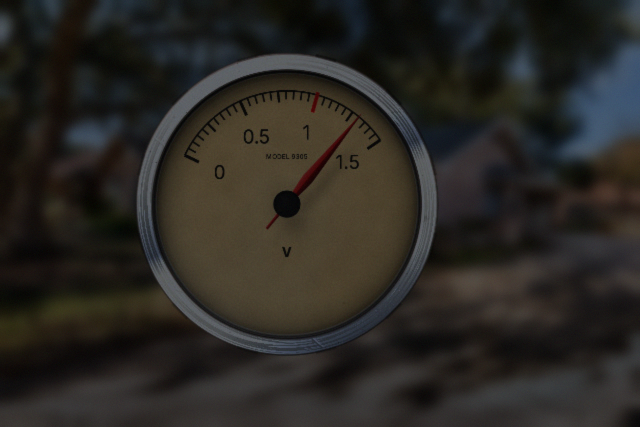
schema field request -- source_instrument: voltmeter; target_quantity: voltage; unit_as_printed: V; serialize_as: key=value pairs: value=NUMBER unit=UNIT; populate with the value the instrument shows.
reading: value=1.3 unit=V
